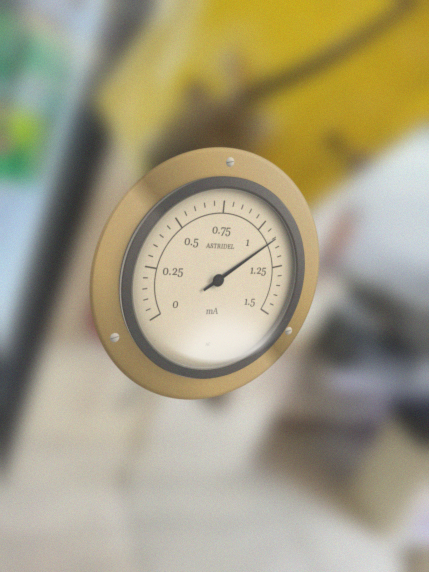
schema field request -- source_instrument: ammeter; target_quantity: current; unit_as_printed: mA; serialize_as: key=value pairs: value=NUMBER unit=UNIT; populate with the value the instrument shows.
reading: value=1.1 unit=mA
